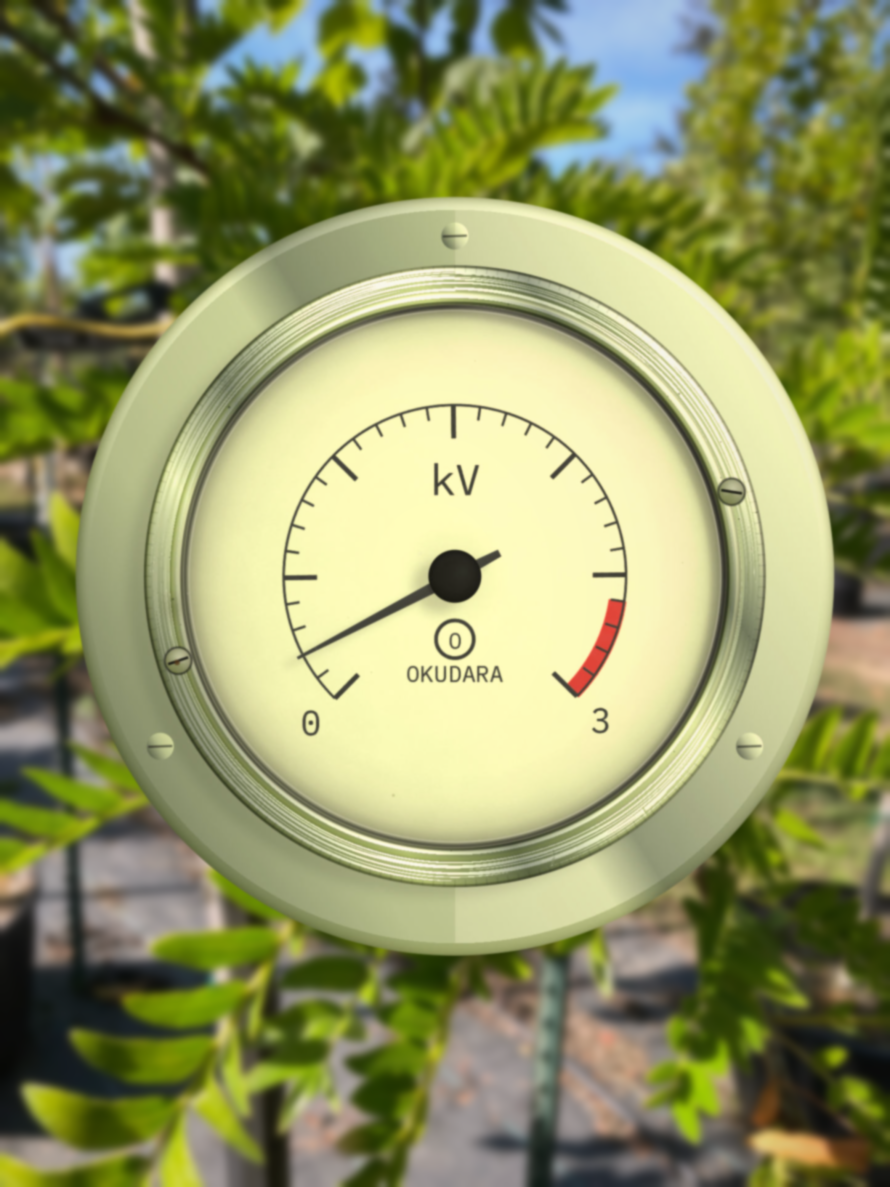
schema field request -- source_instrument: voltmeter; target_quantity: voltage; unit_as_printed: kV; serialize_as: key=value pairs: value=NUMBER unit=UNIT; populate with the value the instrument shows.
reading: value=0.2 unit=kV
